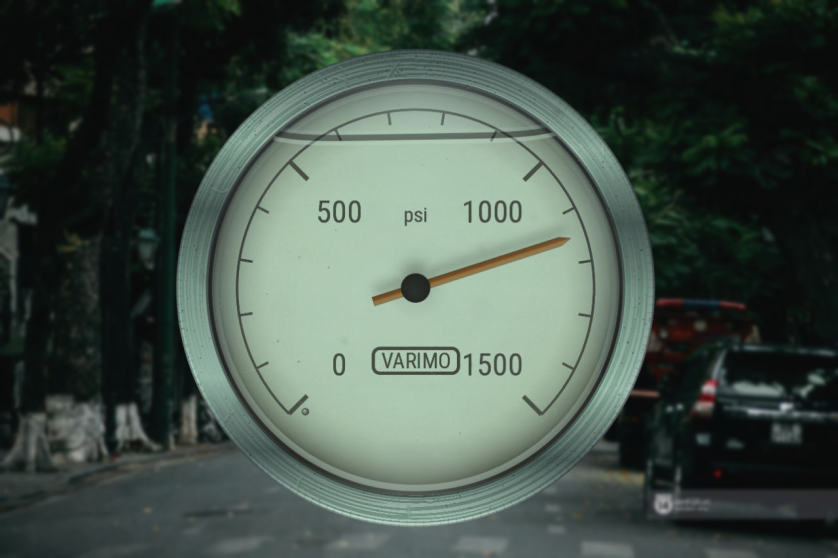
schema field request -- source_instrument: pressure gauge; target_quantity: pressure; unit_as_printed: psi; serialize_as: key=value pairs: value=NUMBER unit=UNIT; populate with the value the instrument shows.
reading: value=1150 unit=psi
